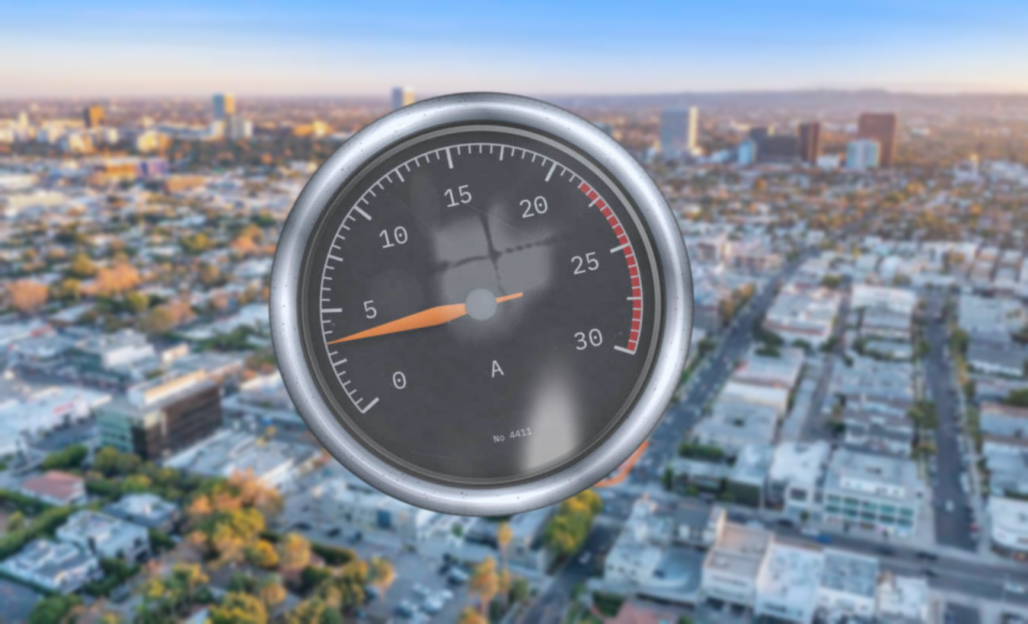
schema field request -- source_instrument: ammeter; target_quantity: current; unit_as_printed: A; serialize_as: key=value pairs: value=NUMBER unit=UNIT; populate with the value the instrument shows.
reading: value=3.5 unit=A
